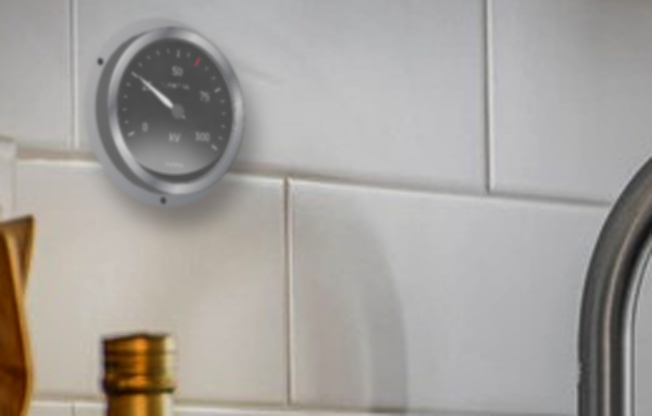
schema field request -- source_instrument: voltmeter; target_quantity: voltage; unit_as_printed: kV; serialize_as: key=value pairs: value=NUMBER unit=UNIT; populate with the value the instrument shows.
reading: value=25 unit=kV
